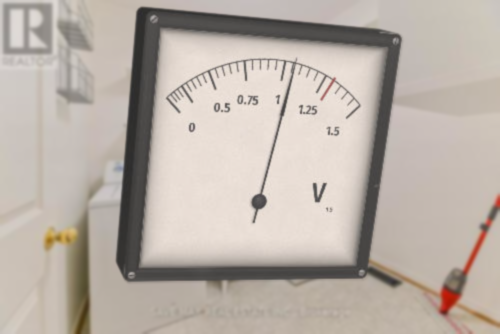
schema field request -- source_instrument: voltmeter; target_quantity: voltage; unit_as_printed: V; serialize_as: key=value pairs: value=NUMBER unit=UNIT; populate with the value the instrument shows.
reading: value=1.05 unit=V
